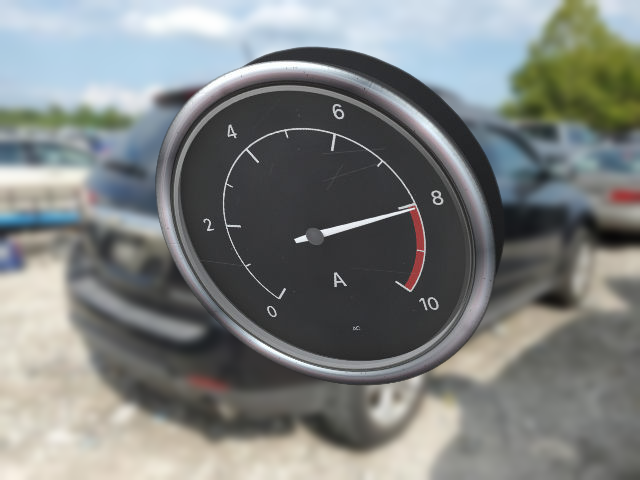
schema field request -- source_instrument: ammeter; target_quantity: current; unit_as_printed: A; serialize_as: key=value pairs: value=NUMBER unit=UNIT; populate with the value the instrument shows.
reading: value=8 unit=A
